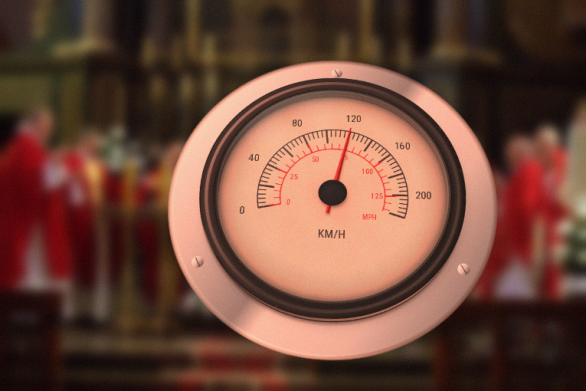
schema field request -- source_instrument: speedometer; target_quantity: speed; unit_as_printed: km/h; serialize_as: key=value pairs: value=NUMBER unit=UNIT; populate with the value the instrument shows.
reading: value=120 unit=km/h
